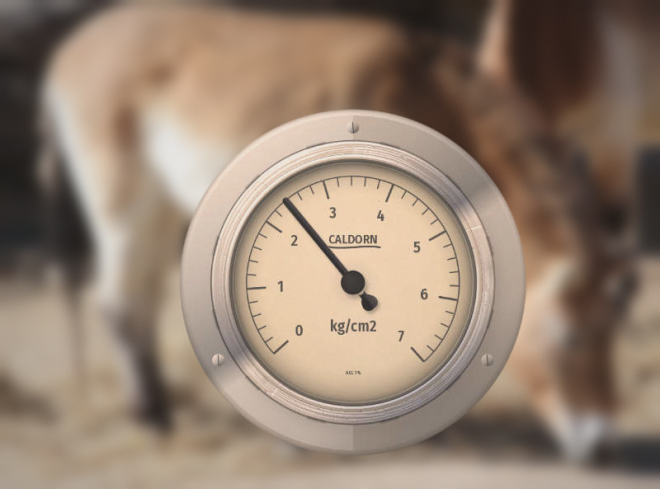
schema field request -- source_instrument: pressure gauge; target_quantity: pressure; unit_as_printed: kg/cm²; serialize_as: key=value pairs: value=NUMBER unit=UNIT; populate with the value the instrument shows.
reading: value=2.4 unit=kg/cm²
